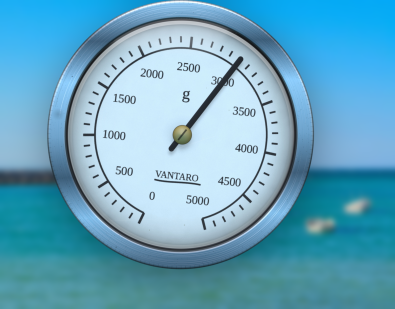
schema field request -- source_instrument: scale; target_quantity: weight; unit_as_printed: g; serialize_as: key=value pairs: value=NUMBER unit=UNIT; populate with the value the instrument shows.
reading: value=3000 unit=g
